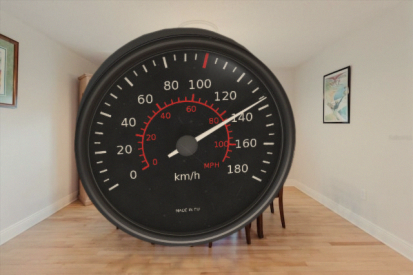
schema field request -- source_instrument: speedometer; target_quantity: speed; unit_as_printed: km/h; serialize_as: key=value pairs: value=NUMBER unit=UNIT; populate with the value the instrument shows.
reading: value=135 unit=km/h
